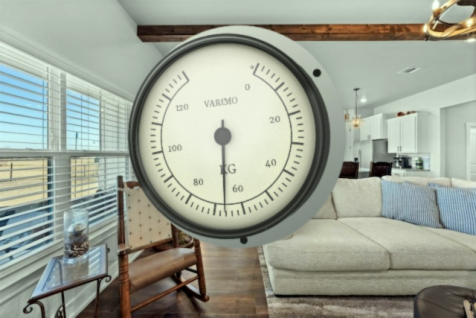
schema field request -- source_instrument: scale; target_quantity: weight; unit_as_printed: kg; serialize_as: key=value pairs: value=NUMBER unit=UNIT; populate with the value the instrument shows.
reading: value=66 unit=kg
